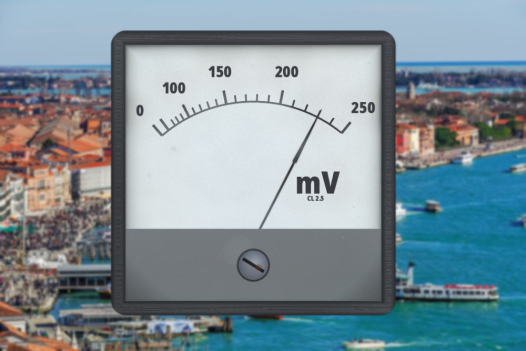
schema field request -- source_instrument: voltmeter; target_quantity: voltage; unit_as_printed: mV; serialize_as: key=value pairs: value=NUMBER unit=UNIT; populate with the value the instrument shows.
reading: value=230 unit=mV
